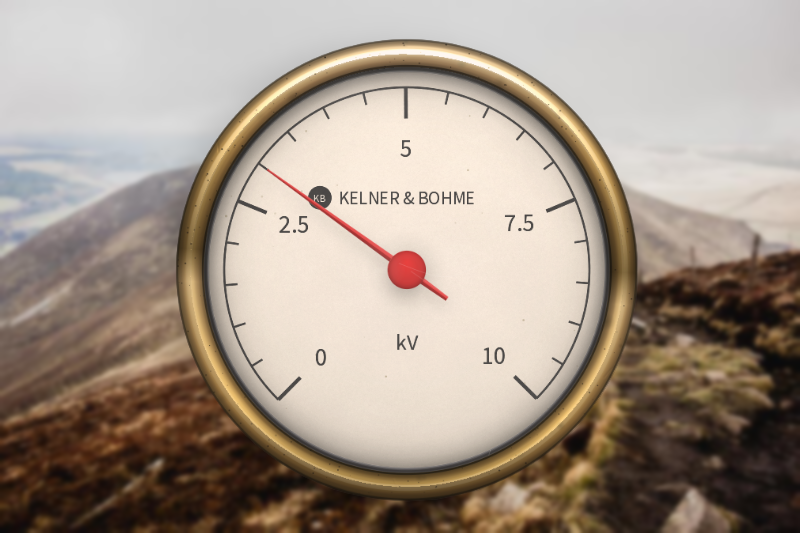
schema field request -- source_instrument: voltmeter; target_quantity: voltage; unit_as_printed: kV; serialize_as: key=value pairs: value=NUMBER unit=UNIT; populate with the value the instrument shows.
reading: value=3 unit=kV
